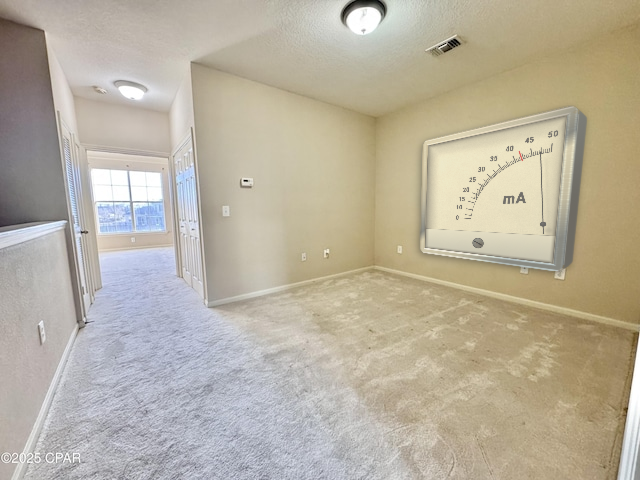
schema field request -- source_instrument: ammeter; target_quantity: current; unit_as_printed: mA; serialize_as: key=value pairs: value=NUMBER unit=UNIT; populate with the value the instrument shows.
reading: value=47.5 unit=mA
